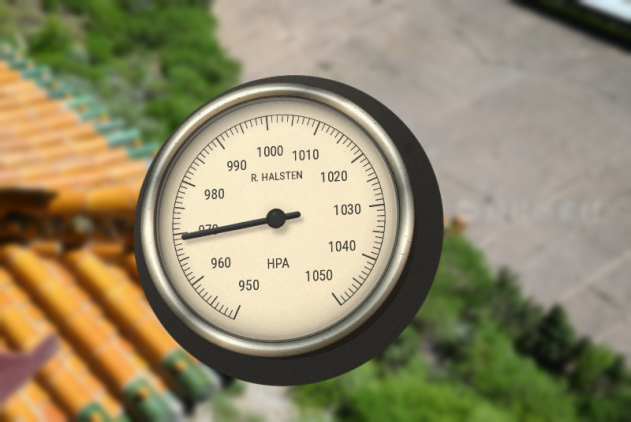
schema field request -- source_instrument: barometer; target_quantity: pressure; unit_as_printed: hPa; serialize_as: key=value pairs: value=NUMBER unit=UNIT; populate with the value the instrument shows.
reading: value=969 unit=hPa
